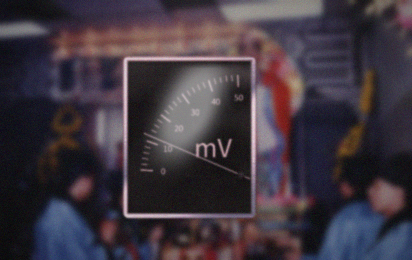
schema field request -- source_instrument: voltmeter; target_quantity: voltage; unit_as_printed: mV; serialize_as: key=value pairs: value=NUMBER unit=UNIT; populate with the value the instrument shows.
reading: value=12 unit=mV
